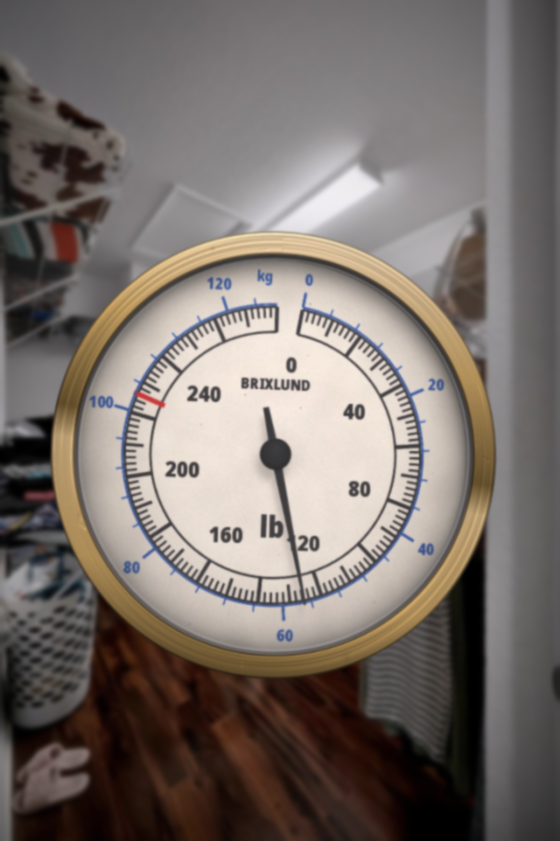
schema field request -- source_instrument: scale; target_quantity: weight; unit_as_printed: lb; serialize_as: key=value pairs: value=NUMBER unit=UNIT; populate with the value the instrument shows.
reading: value=126 unit=lb
